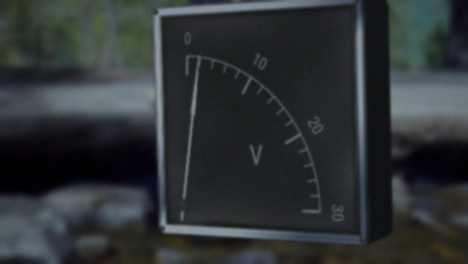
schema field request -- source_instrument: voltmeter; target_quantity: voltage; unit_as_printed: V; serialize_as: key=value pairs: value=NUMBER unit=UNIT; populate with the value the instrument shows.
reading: value=2 unit=V
